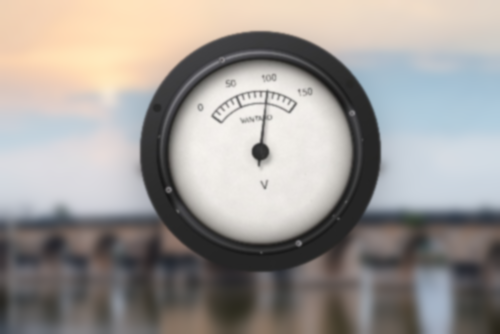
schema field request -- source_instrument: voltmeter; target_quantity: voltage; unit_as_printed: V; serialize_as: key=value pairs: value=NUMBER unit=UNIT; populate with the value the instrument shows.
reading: value=100 unit=V
